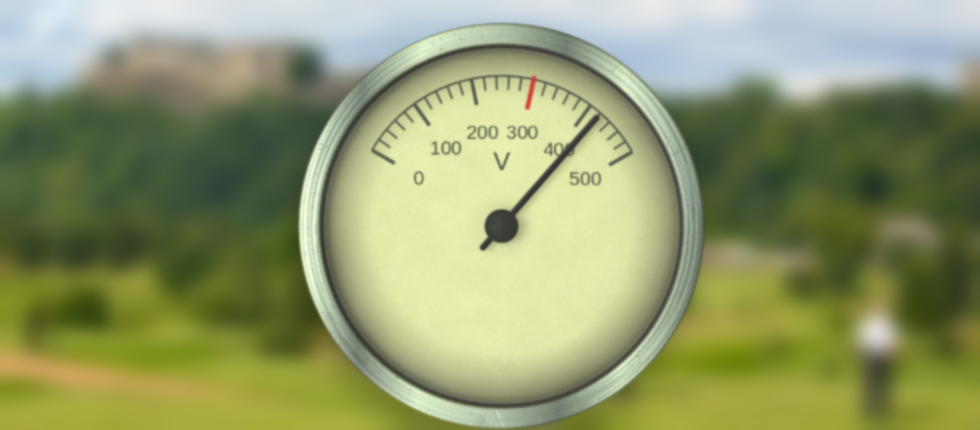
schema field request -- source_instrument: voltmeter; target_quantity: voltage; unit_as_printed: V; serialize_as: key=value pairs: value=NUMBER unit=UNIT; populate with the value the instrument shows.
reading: value=420 unit=V
